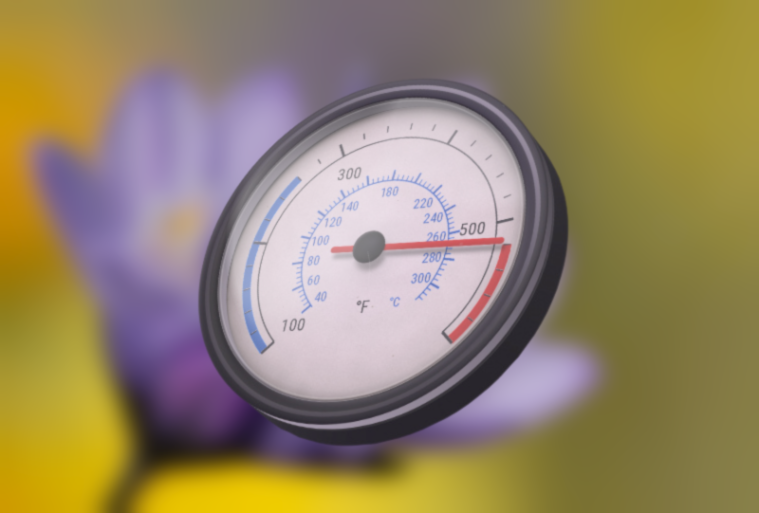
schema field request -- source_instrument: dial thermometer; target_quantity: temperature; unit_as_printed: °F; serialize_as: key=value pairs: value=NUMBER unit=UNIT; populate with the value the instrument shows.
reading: value=520 unit=°F
